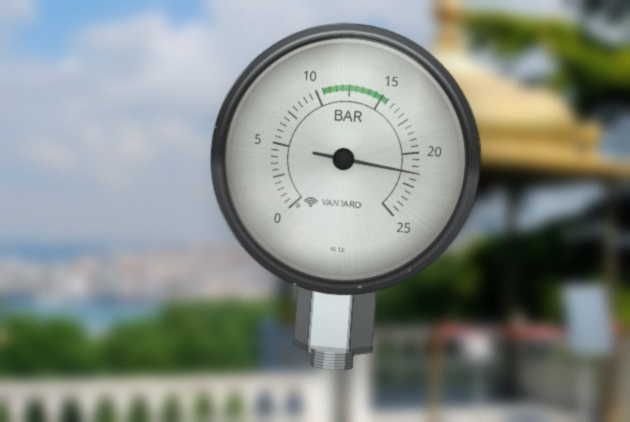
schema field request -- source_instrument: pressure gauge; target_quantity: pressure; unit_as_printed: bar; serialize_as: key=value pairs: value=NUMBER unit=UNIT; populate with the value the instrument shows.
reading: value=21.5 unit=bar
